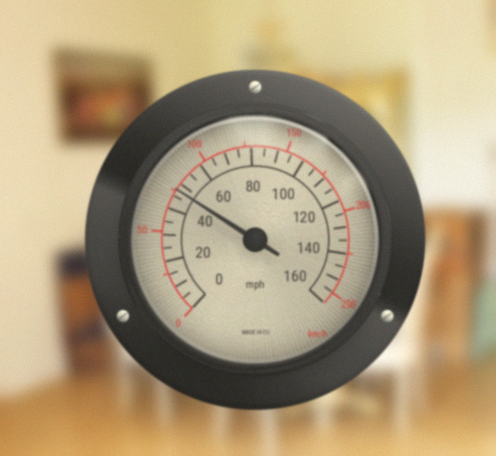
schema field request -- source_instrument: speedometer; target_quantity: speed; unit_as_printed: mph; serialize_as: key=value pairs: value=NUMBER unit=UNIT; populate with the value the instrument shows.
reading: value=47.5 unit=mph
